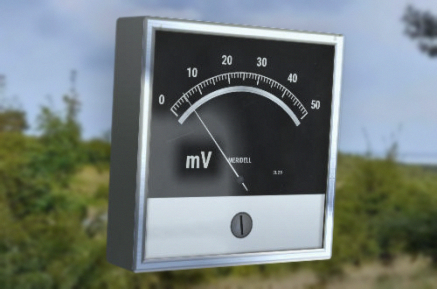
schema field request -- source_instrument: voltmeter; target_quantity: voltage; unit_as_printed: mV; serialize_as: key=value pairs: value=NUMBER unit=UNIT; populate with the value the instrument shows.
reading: value=5 unit=mV
